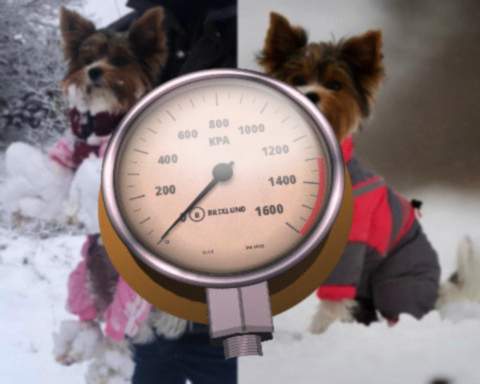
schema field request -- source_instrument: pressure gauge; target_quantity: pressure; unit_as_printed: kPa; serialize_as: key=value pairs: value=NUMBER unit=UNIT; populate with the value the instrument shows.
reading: value=0 unit=kPa
